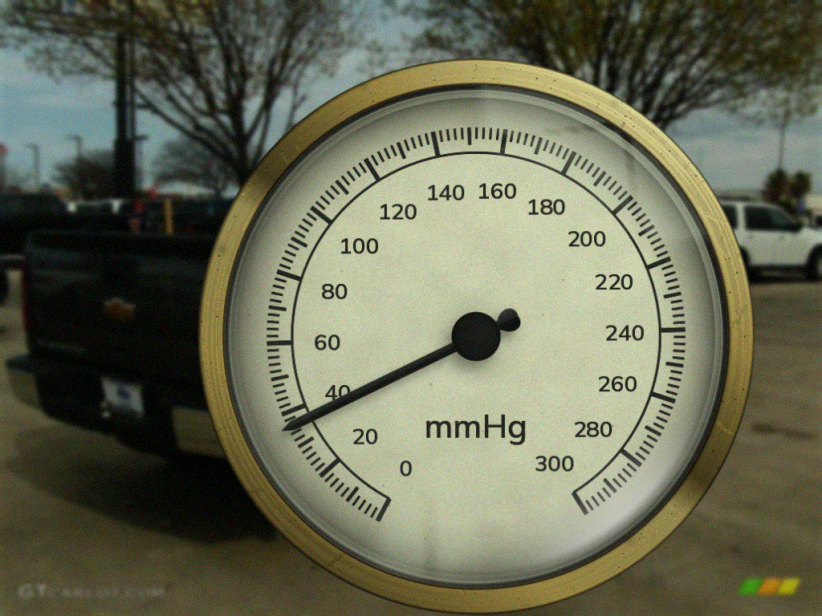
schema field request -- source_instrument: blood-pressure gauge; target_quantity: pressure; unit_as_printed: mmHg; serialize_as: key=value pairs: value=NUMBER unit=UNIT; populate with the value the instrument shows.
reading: value=36 unit=mmHg
